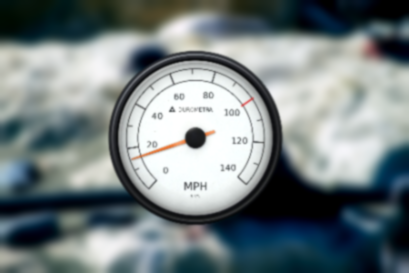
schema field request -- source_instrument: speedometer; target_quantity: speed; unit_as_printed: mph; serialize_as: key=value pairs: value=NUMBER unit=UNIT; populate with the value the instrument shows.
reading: value=15 unit=mph
